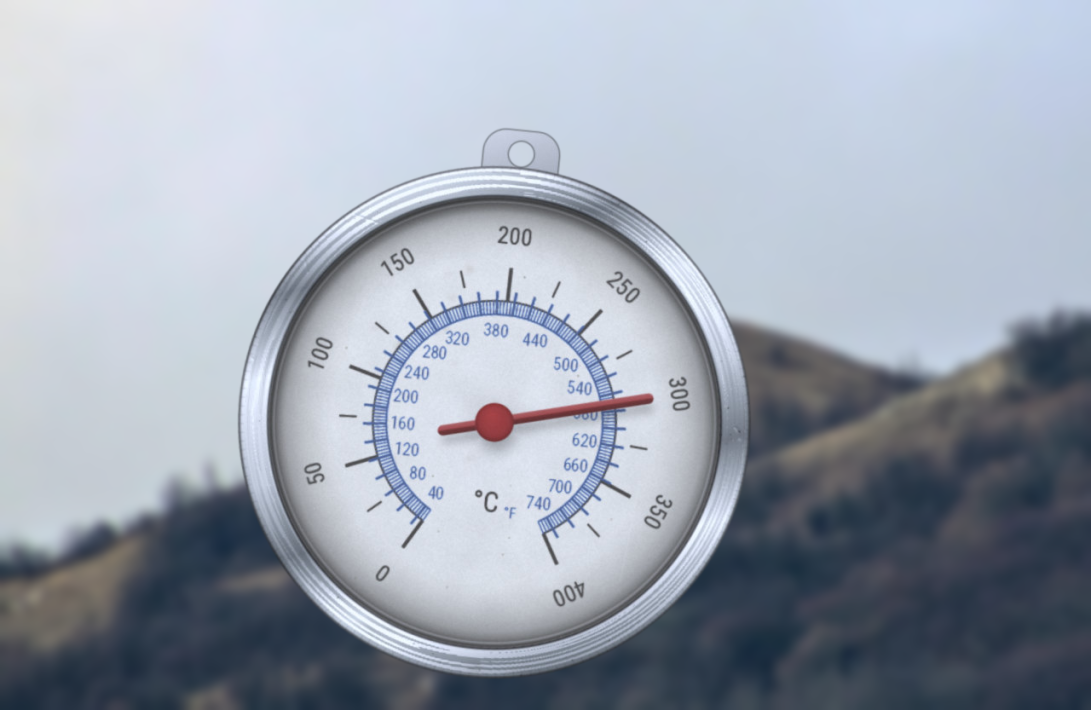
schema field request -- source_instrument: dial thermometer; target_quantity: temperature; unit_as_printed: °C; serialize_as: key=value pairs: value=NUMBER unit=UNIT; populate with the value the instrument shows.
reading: value=300 unit=°C
